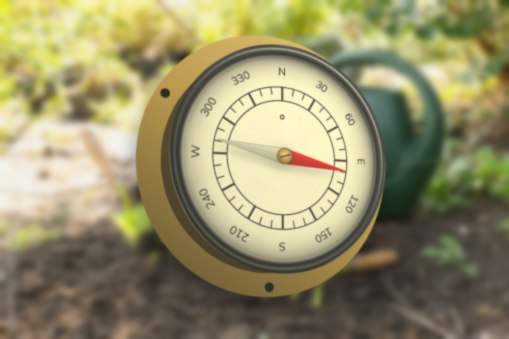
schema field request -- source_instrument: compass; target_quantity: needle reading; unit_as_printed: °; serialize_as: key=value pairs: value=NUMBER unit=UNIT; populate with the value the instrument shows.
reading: value=100 unit=°
